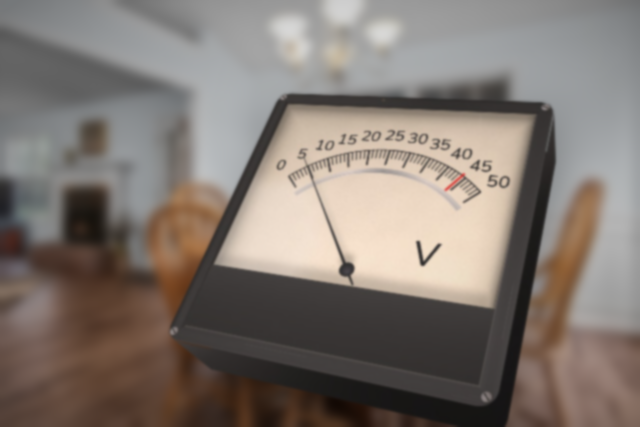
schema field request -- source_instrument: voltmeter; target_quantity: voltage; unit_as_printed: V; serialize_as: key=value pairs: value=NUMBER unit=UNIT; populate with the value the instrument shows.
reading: value=5 unit=V
